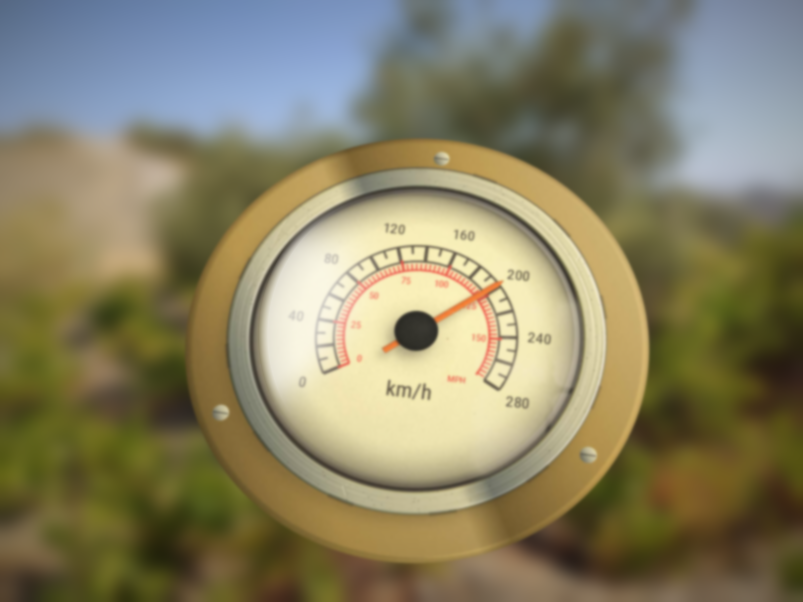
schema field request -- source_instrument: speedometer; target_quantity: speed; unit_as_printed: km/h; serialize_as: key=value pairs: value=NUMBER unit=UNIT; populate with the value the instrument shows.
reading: value=200 unit=km/h
